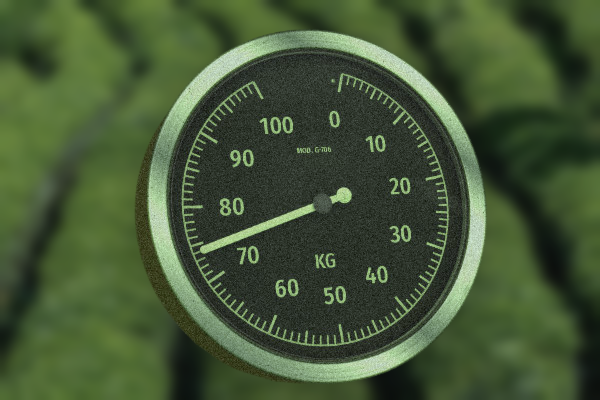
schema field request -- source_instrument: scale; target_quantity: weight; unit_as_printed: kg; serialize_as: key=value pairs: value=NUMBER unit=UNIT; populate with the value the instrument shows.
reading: value=74 unit=kg
